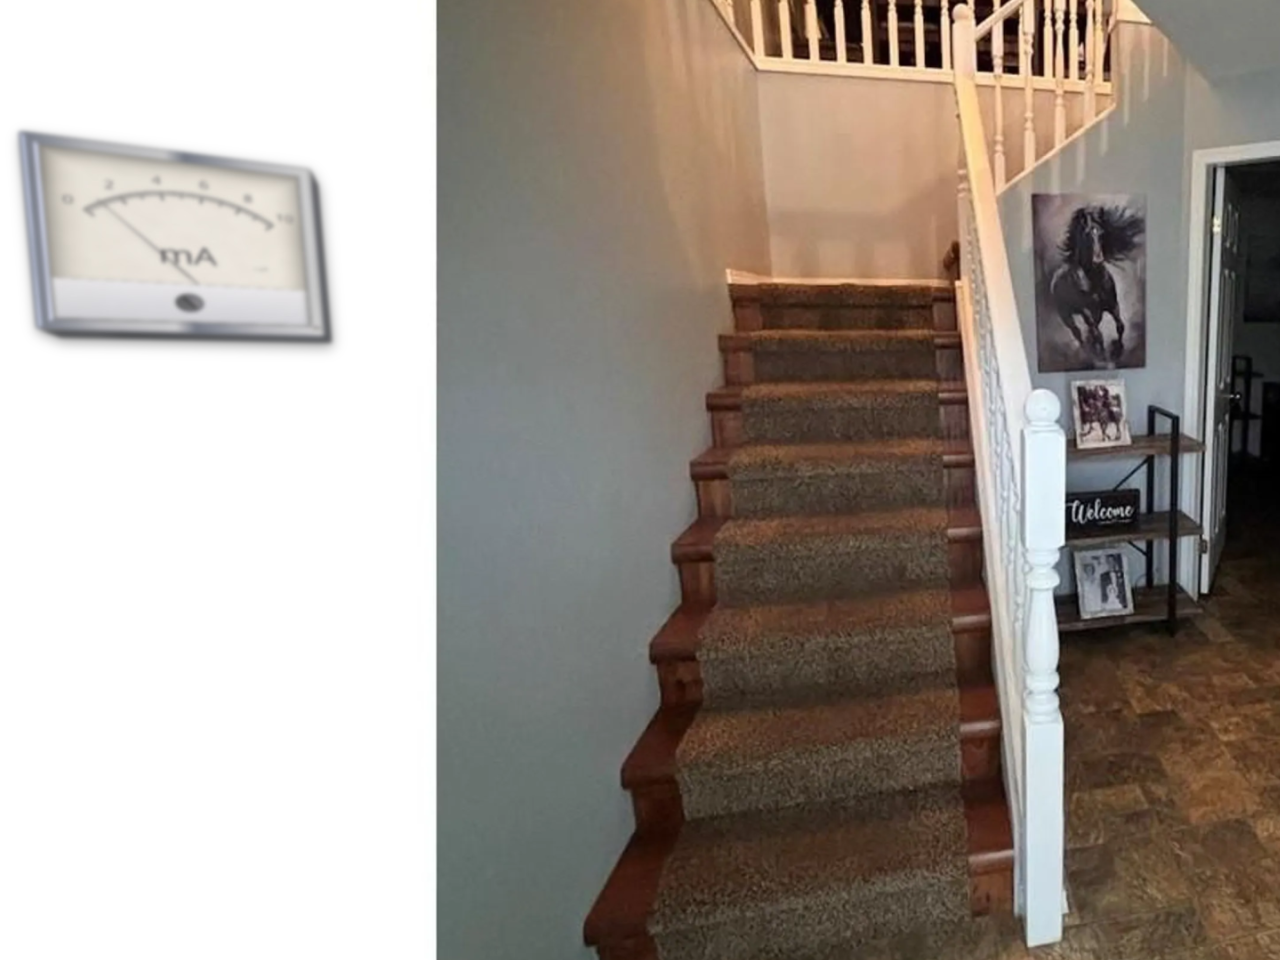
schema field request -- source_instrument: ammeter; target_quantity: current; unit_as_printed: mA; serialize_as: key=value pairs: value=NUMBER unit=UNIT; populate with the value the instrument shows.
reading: value=1 unit=mA
